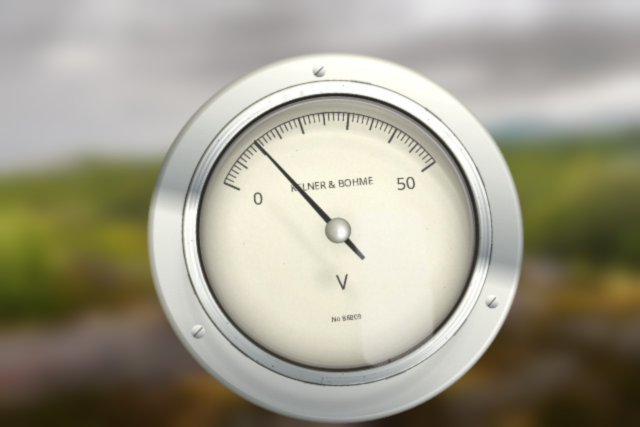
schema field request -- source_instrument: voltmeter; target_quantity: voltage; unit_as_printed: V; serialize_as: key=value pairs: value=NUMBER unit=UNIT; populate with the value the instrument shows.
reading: value=10 unit=V
